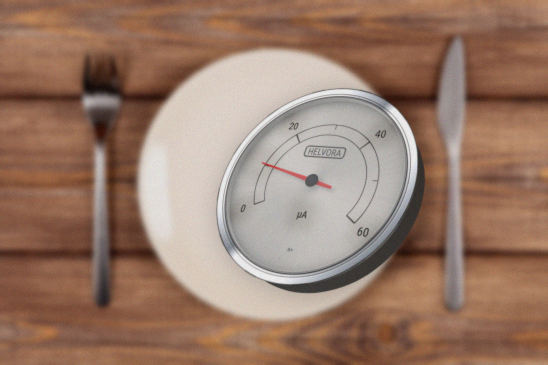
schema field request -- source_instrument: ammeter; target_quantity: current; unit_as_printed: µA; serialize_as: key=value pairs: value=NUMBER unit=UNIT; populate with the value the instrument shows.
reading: value=10 unit=µA
